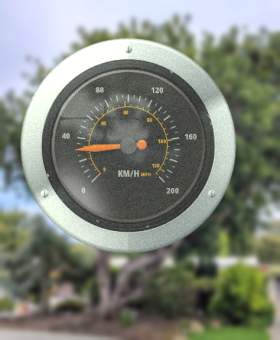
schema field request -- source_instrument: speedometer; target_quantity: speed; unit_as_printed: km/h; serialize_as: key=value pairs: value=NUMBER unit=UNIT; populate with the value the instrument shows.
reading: value=30 unit=km/h
